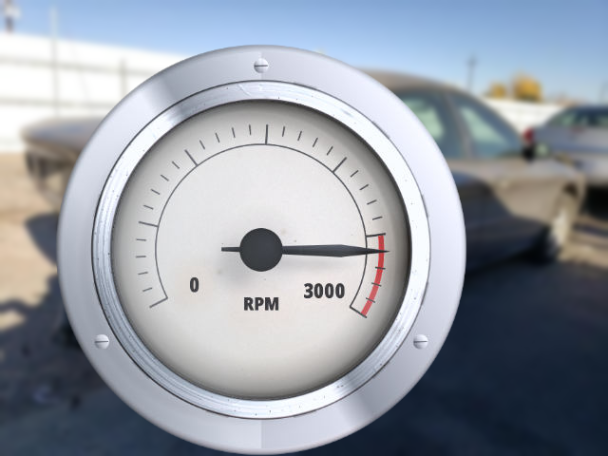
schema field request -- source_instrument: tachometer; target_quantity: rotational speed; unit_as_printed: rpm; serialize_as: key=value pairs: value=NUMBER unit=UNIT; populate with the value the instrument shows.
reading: value=2600 unit=rpm
